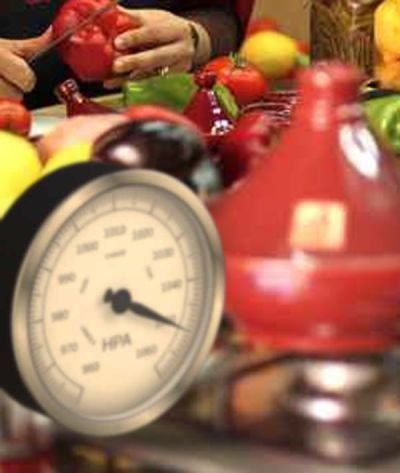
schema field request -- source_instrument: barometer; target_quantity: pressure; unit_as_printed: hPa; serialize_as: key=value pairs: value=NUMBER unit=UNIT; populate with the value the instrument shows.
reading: value=1050 unit=hPa
